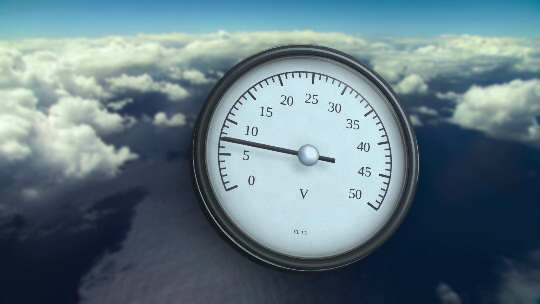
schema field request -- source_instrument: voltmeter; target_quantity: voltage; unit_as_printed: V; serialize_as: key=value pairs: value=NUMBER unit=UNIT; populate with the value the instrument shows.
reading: value=7 unit=V
